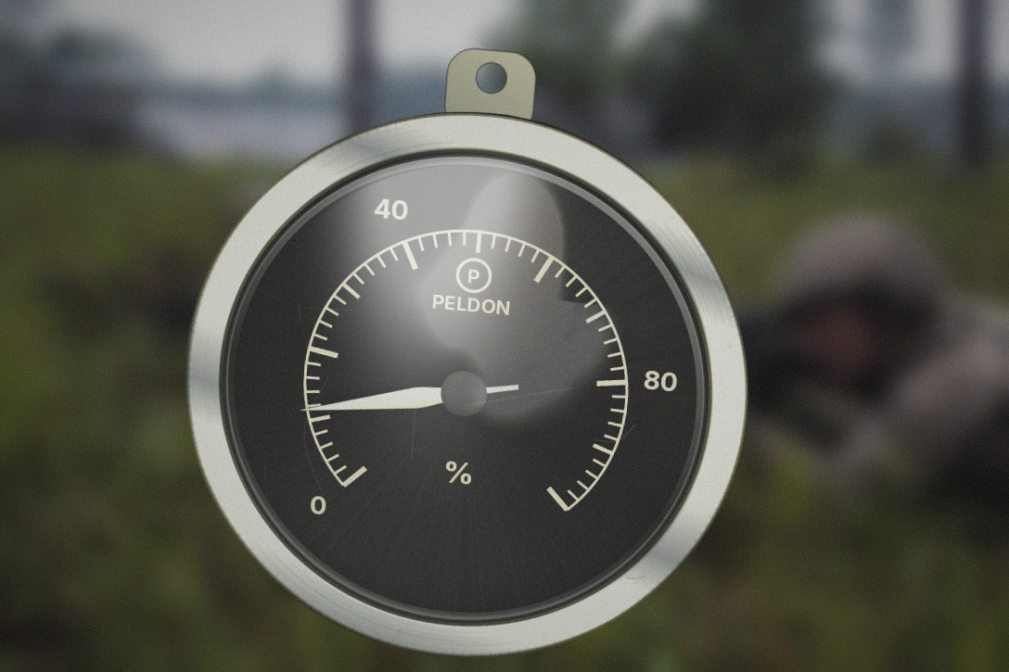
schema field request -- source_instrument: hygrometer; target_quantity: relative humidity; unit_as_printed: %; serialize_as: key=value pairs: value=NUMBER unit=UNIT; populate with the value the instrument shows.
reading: value=12 unit=%
